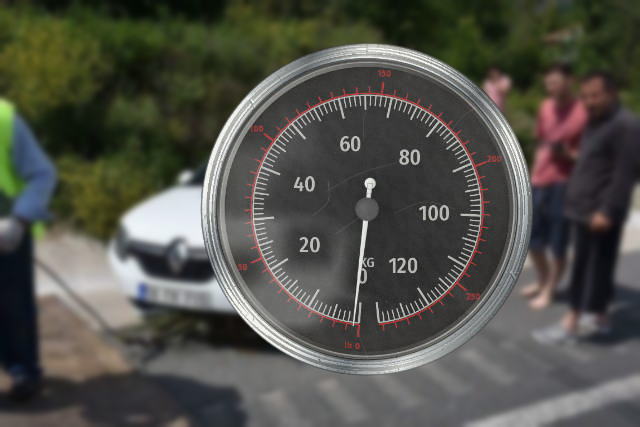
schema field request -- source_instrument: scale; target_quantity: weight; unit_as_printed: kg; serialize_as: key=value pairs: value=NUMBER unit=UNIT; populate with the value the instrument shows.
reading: value=1 unit=kg
